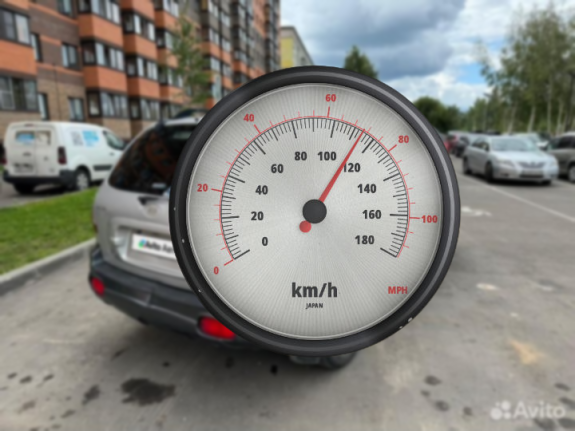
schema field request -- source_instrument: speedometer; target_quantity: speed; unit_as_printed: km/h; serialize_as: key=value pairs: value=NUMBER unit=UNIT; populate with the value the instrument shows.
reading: value=114 unit=km/h
